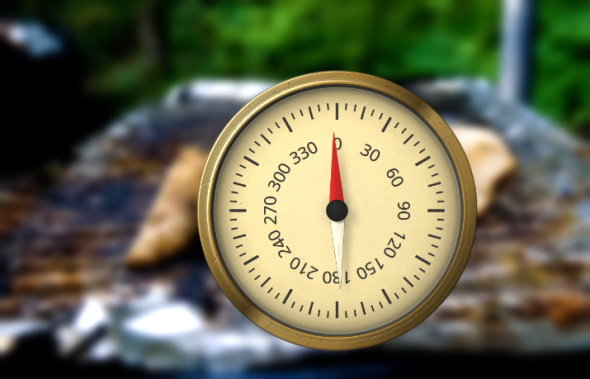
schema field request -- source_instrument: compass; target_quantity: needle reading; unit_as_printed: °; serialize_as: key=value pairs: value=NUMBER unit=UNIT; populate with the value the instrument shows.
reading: value=357.5 unit=°
